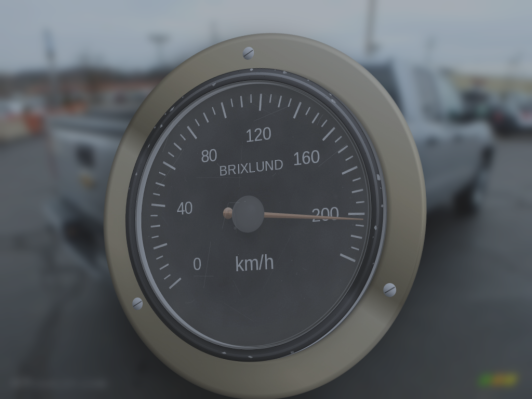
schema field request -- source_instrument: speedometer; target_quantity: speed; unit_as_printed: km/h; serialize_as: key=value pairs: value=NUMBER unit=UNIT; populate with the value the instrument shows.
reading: value=202.5 unit=km/h
